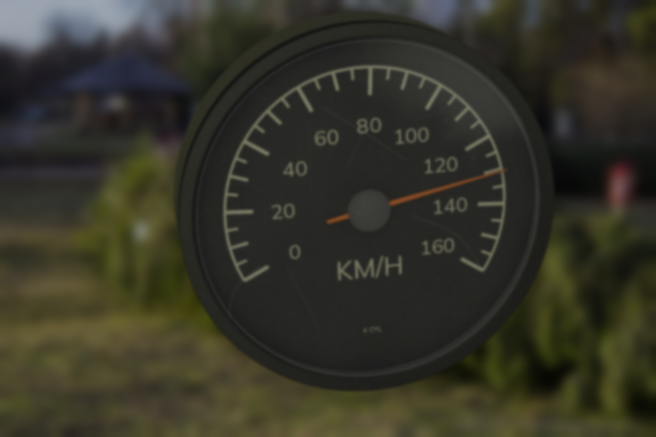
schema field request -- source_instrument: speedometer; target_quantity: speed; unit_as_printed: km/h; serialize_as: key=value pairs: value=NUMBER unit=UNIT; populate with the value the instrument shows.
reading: value=130 unit=km/h
